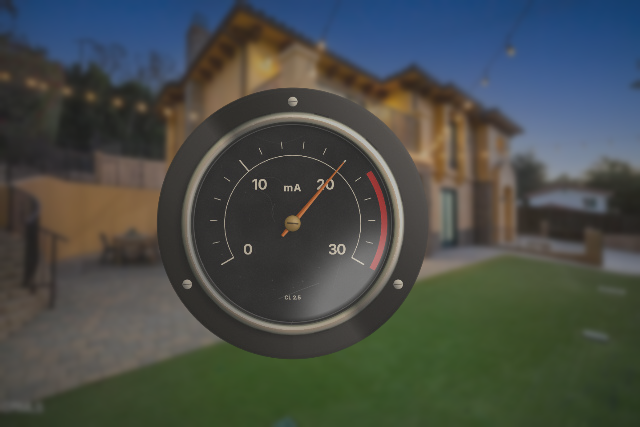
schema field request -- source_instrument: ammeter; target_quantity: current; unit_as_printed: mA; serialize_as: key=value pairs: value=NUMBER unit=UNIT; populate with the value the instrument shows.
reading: value=20 unit=mA
